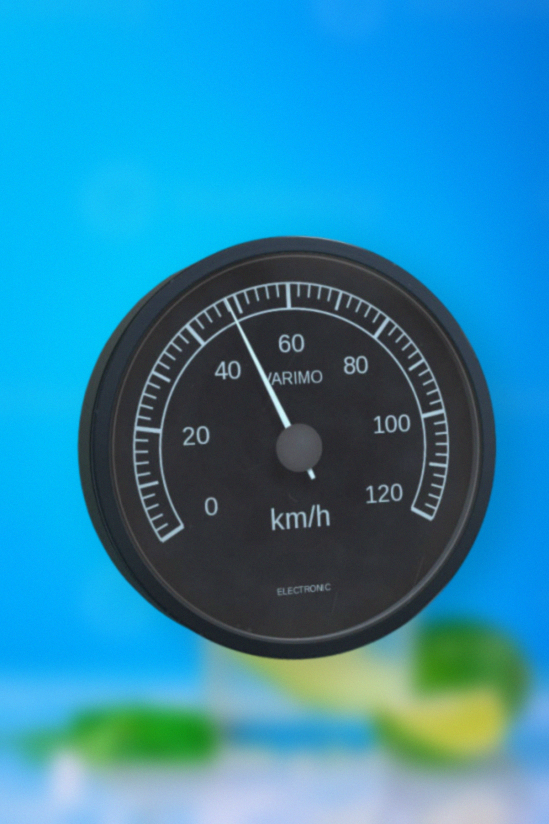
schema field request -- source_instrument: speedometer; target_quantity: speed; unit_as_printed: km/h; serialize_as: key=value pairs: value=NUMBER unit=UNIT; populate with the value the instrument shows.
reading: value=48 unit=km/h
